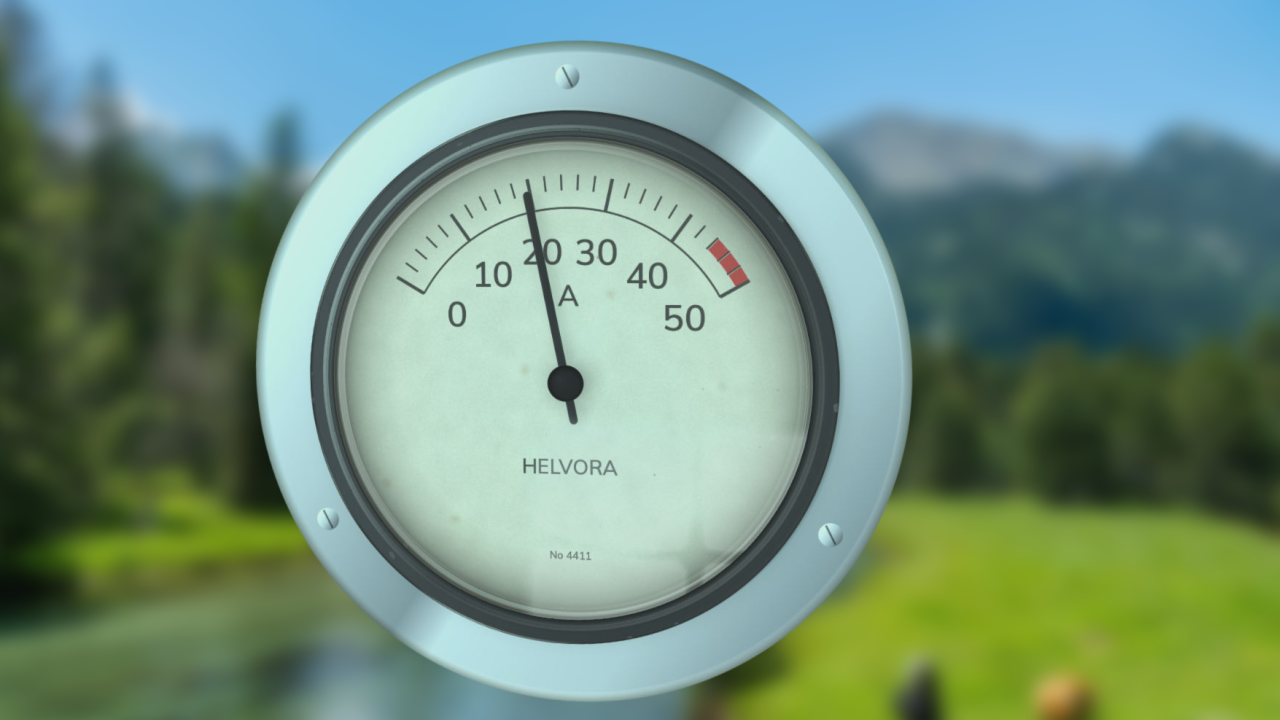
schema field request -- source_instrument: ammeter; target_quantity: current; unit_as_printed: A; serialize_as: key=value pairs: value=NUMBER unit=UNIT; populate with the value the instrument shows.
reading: value=20 unit=A
